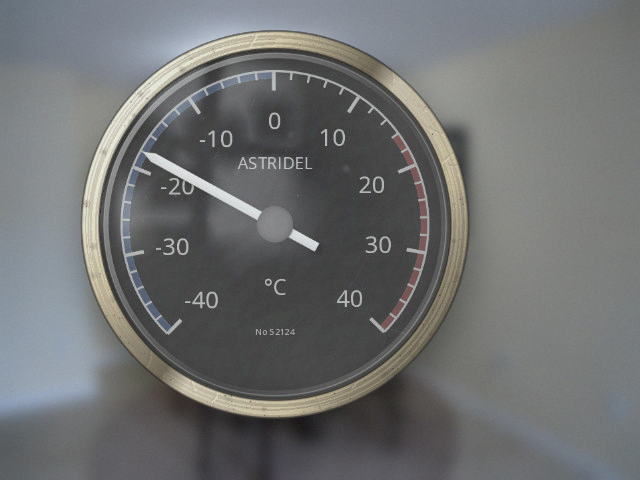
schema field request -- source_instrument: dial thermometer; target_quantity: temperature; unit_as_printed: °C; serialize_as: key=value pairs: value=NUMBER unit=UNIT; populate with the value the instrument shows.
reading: value=-18 unit=°C
